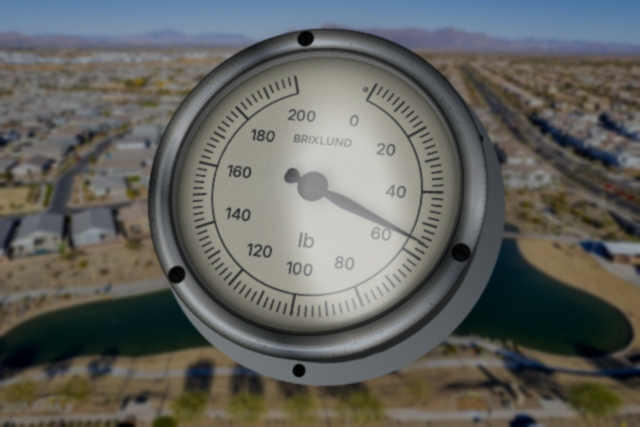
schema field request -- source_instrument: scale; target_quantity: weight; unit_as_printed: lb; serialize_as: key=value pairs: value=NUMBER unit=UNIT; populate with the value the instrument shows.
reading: value=56 unit=lb
